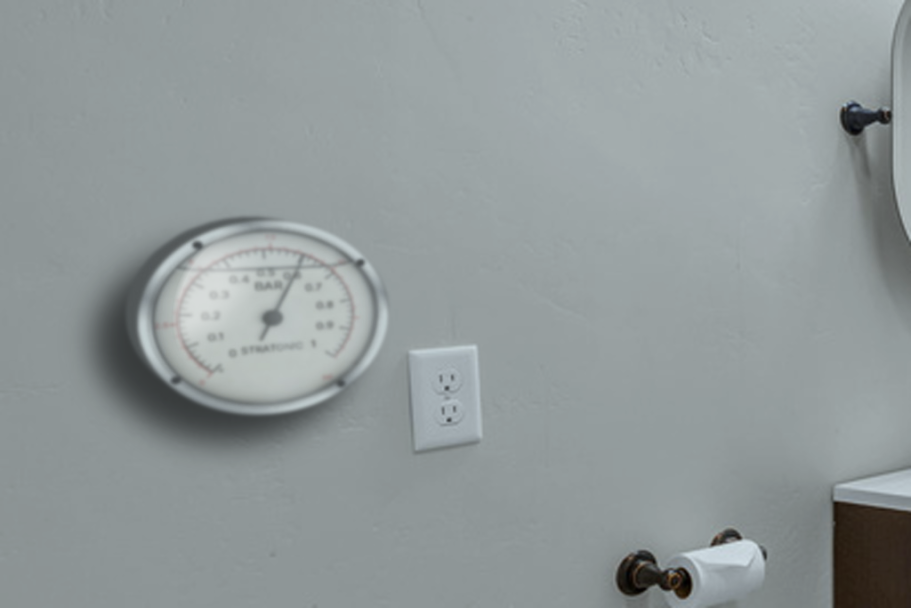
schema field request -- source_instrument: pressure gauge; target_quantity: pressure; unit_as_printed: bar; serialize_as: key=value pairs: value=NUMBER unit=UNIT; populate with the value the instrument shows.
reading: value=0.6 unit=bar
